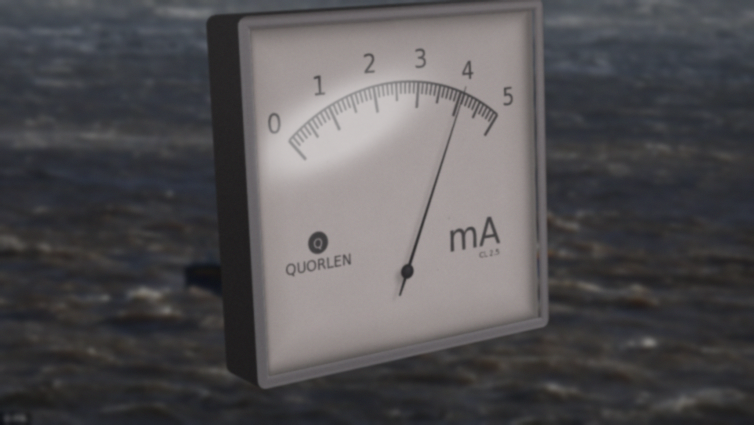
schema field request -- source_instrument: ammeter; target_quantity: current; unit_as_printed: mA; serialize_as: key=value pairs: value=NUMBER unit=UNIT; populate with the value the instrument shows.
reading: value=4 unit=mA
